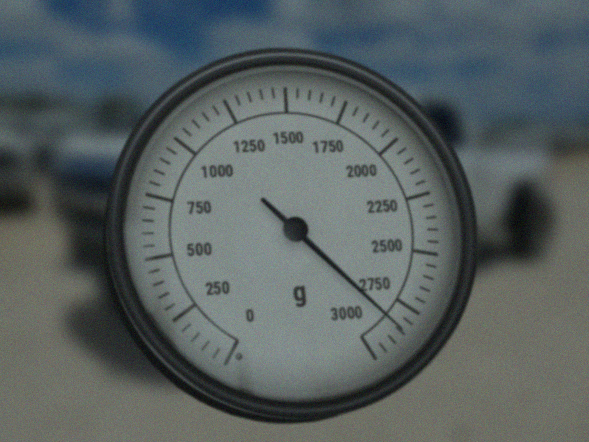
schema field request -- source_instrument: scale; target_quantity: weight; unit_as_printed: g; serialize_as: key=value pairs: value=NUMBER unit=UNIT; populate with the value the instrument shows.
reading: value=2850 unit=g
